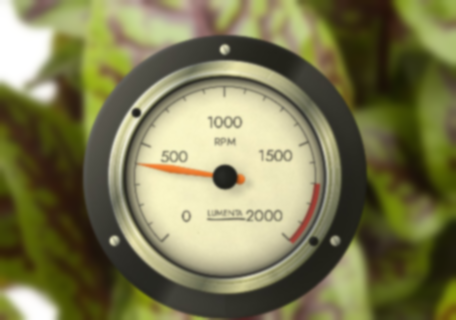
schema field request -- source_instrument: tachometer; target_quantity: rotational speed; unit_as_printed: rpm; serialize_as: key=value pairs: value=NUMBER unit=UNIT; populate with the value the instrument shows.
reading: value=400 unit=rpm
